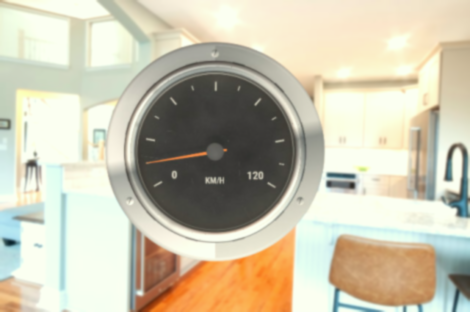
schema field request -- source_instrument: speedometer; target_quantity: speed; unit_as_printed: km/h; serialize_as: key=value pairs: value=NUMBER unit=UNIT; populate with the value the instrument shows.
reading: value=10 unit=km/h
